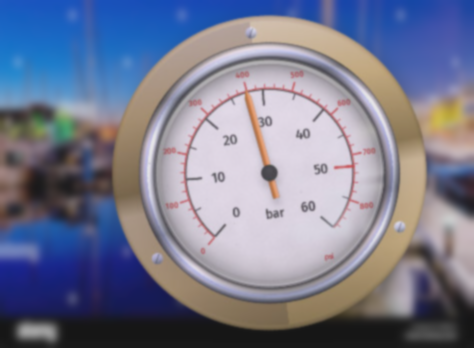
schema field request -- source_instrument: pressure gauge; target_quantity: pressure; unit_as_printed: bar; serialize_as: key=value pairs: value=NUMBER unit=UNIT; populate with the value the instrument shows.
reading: value=27.5 unit=bar
